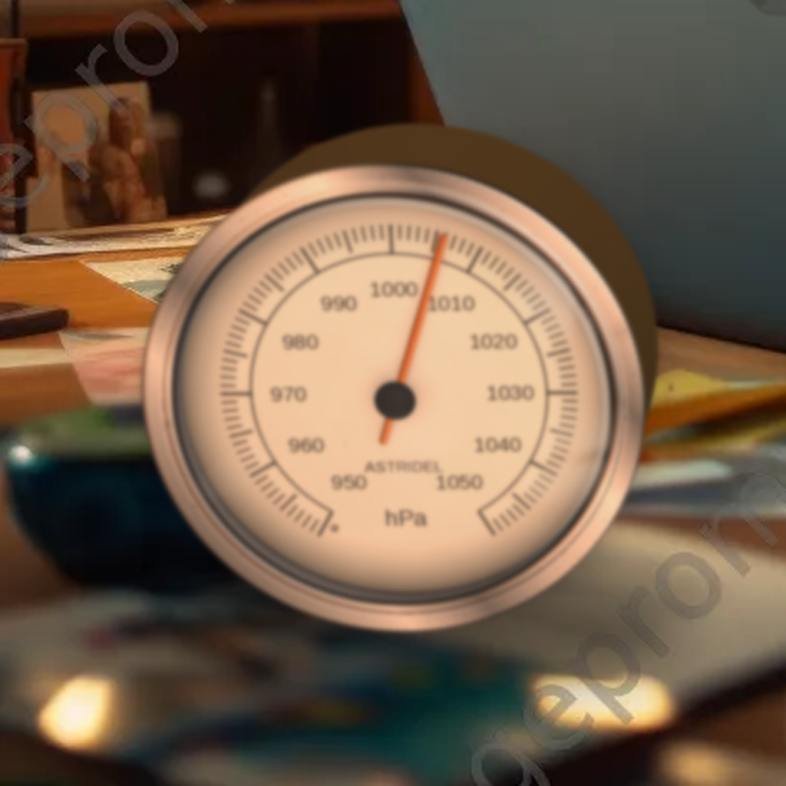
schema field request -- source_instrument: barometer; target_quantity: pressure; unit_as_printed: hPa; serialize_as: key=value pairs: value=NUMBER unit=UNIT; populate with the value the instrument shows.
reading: value=1006 unit=hPa
